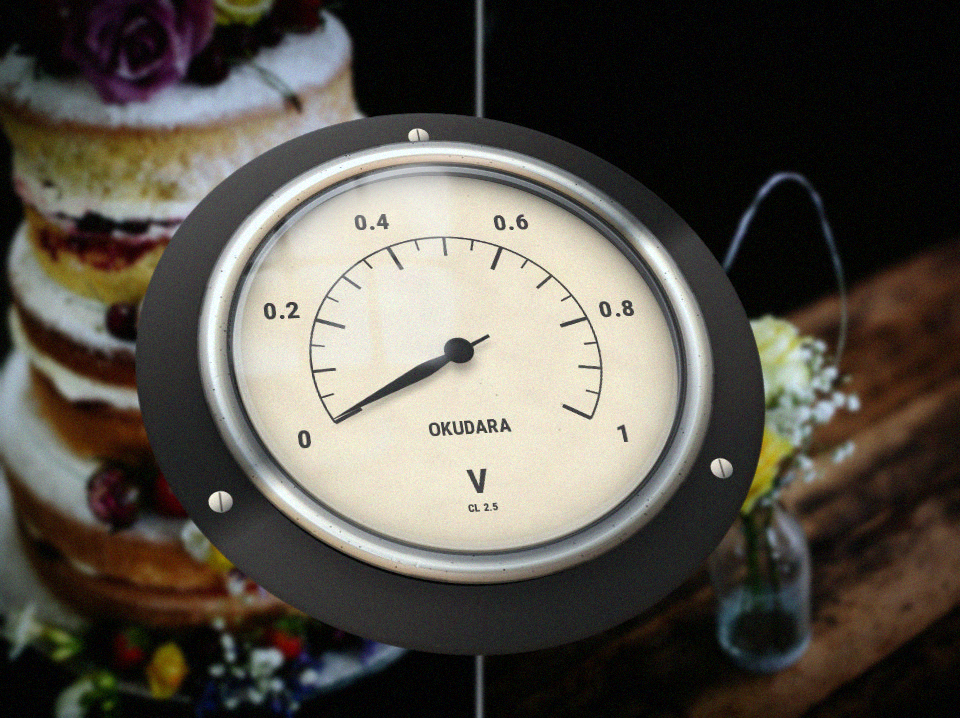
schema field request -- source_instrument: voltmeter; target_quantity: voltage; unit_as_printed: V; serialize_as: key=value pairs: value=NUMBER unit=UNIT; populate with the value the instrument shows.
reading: value=0 unit=V
